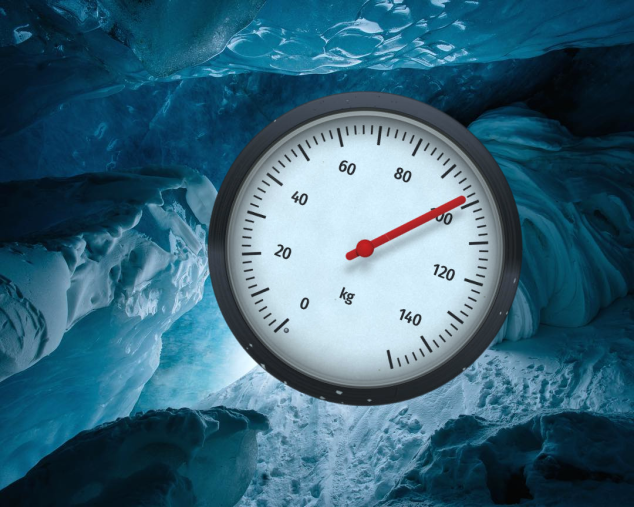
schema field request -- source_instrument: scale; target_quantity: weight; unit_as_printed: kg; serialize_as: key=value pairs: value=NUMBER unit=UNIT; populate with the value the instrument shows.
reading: value=98 unit=kg
